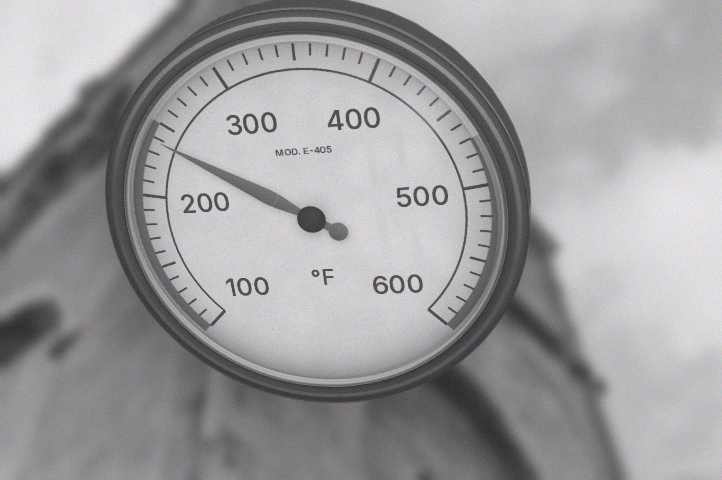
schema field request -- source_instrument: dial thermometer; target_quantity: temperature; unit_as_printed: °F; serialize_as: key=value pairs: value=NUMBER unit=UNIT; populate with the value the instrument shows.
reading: value=240 unit=°F
